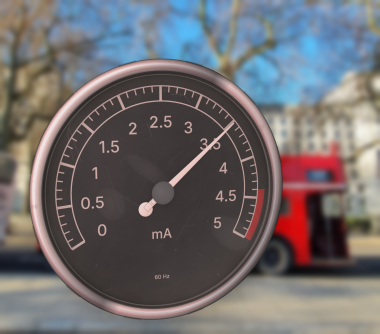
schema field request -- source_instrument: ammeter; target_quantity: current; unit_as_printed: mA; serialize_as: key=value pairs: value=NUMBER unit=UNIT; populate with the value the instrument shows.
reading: value=3.5 unit=mA
